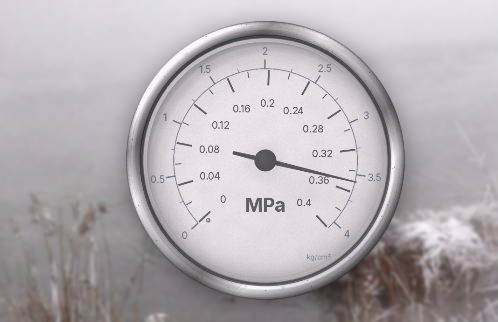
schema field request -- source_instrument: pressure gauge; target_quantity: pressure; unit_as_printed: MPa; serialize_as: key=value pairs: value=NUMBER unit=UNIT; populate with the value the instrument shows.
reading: value=0.35 unit=MPa
